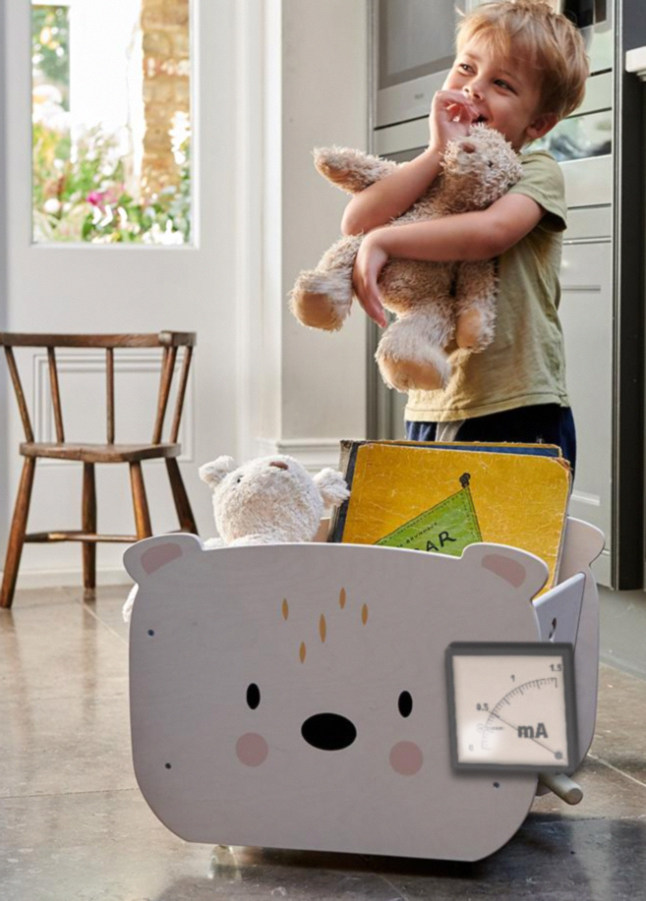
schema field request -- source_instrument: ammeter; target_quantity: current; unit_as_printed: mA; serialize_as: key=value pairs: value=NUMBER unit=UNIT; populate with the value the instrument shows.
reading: value=0.5 unit=mA
